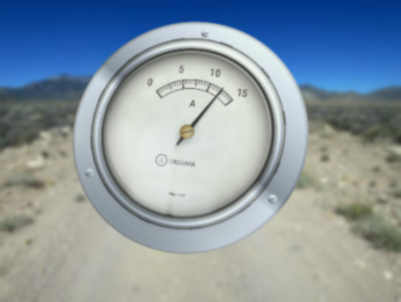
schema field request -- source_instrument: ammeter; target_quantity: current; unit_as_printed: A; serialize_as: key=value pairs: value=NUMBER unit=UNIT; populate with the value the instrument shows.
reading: value=12.5 unit=A
